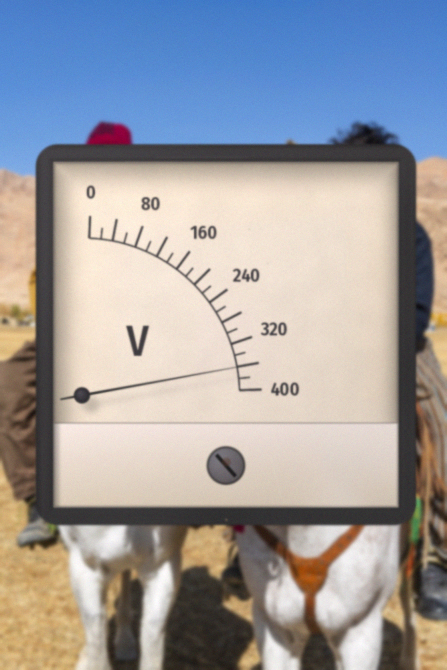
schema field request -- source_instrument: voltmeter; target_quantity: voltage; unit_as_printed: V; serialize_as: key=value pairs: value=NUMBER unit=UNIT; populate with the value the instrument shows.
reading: value=360 unit=V
